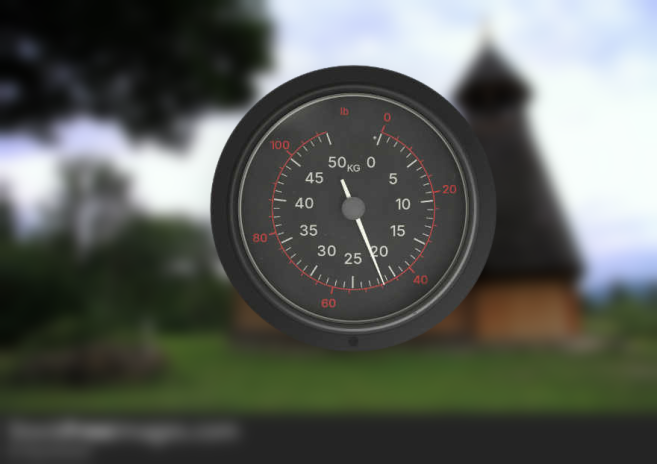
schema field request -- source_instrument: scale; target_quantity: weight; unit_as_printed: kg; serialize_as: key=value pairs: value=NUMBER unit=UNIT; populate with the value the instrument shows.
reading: value=21.5 unit=kg
